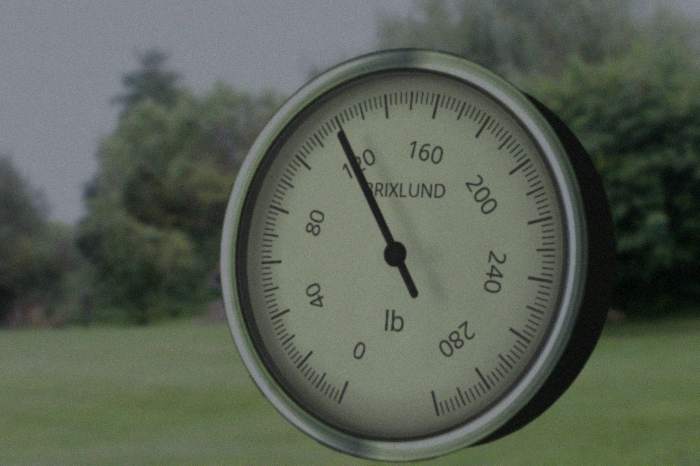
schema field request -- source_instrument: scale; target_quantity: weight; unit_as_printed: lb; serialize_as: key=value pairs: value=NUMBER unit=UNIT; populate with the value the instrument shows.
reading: value=120 unit=lb
